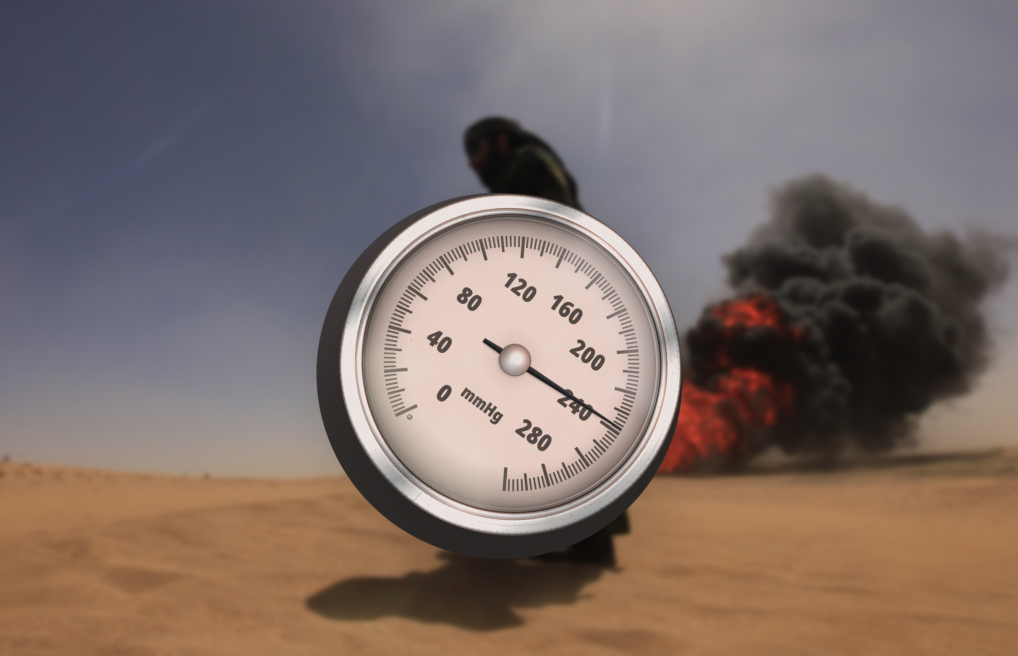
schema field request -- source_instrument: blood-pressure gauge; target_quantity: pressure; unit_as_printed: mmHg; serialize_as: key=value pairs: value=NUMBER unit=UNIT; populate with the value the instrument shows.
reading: value=238 unit=mmHg
